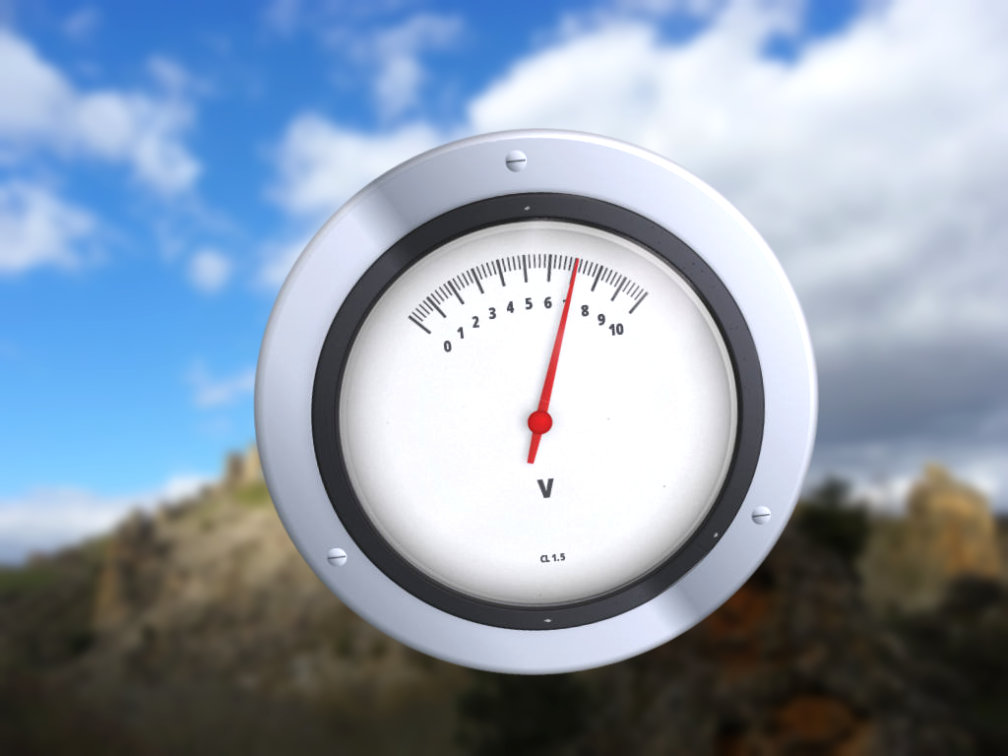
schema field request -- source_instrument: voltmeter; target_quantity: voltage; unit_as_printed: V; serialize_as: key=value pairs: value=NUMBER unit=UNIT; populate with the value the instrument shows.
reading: value=7 unit=V
